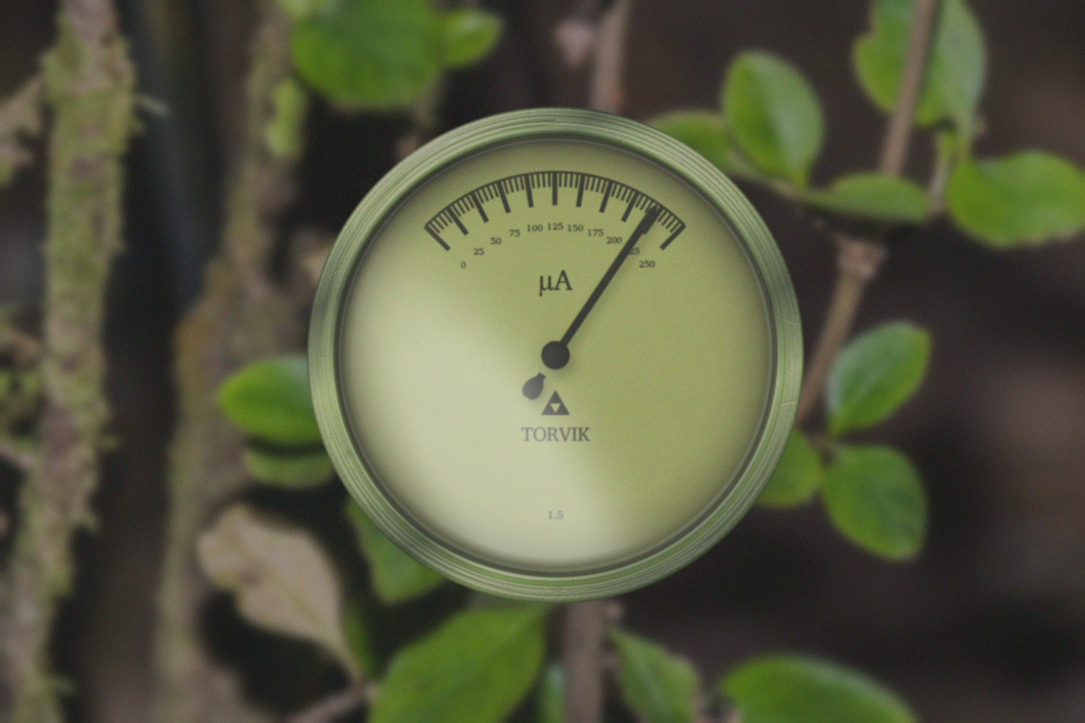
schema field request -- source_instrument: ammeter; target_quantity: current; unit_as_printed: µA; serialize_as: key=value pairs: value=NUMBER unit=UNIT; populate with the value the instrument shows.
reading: value=220 unit=µA
